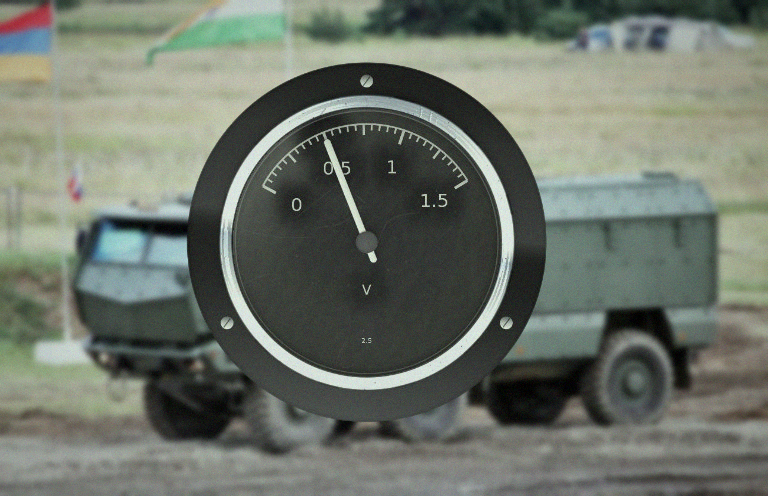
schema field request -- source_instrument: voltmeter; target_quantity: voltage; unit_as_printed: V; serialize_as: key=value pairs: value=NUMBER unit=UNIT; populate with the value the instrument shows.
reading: value=0.5 unit=V
